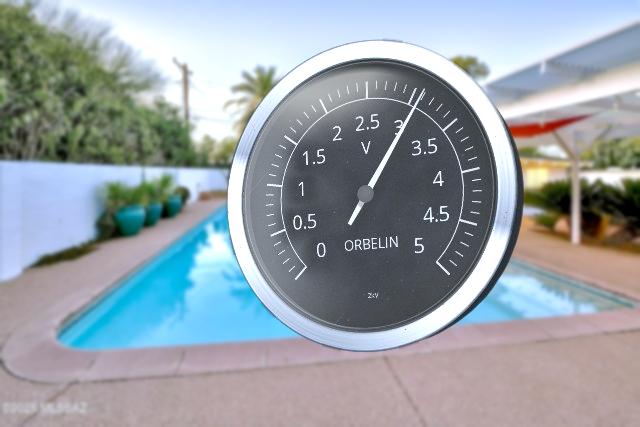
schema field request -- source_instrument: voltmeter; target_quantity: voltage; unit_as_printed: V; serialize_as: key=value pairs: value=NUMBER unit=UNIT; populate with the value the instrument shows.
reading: value=3.1 unit=V
